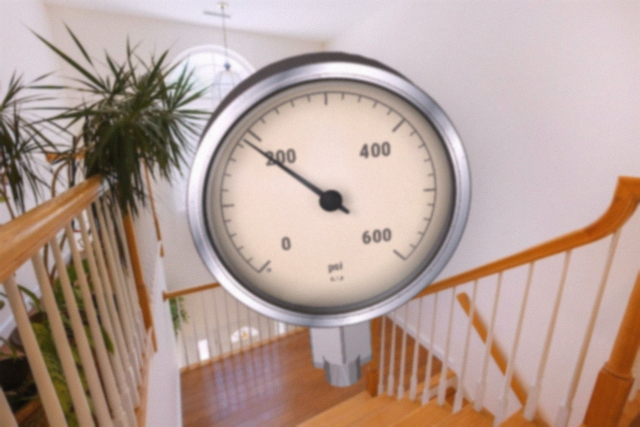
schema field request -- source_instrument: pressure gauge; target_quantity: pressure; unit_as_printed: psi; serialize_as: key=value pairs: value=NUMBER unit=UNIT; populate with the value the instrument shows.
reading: value=190 unit=psi
